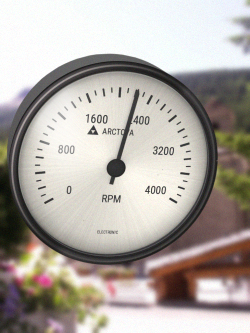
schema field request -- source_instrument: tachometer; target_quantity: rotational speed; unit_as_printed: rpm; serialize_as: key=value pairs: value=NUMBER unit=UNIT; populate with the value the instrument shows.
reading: value=2200 unit=rpm
